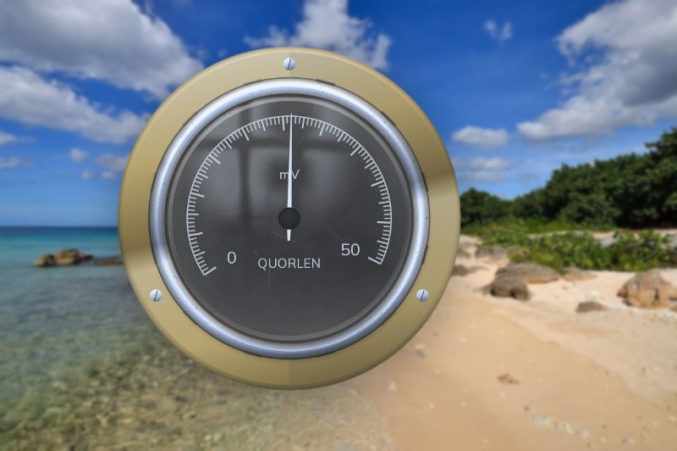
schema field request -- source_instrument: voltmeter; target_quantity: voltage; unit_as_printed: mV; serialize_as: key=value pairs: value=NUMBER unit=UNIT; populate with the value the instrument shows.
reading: value=26 unit=mV
